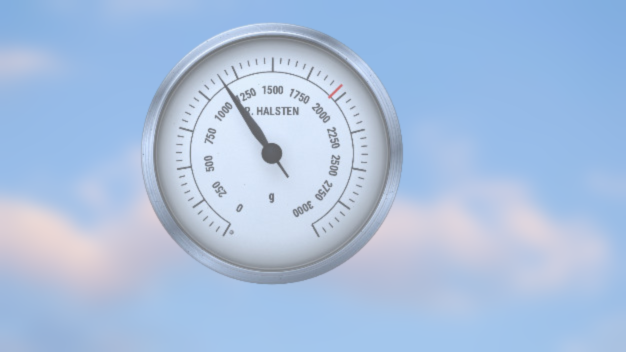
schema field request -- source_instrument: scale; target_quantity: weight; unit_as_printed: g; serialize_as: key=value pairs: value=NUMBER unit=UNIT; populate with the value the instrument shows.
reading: value=1150 unit=g
